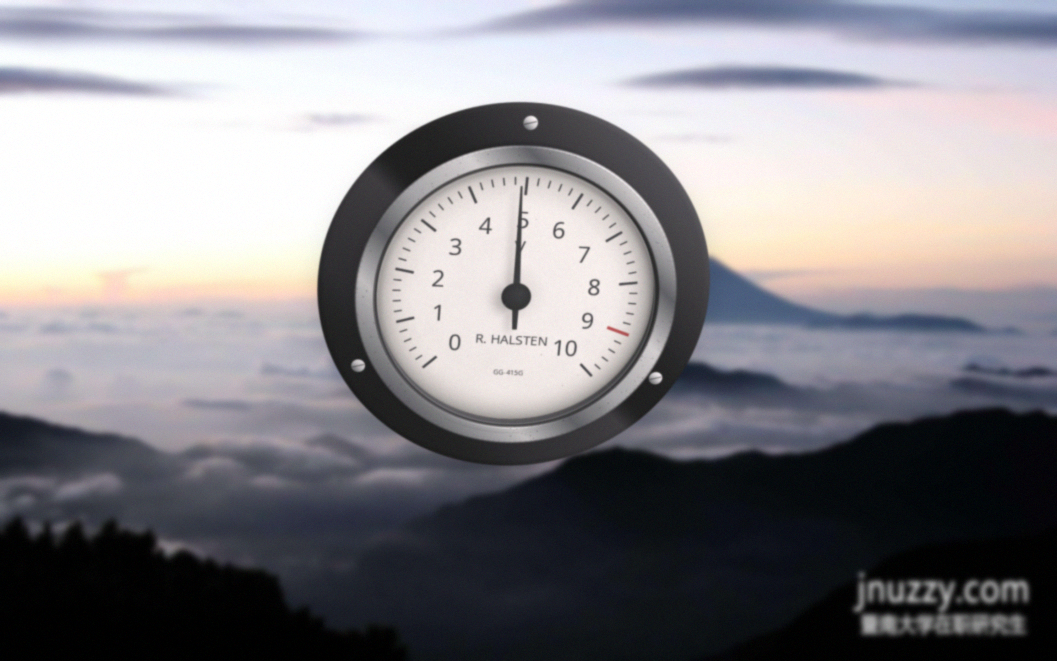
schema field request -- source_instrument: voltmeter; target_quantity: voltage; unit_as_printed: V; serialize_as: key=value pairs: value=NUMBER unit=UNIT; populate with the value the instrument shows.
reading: value=4.9 unit=V
